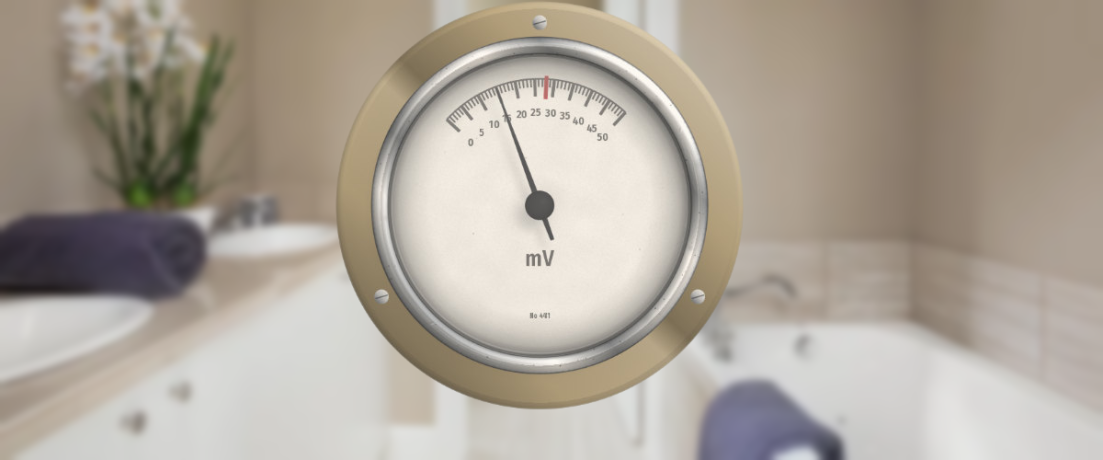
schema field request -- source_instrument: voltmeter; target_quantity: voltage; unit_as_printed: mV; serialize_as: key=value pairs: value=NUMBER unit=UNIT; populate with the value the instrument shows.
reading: value=15 unit=mV
